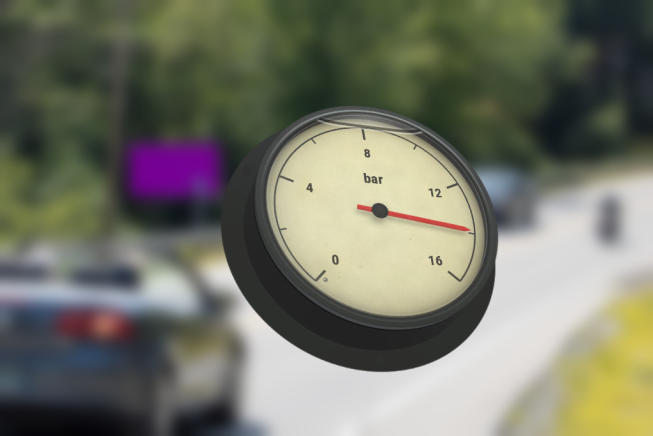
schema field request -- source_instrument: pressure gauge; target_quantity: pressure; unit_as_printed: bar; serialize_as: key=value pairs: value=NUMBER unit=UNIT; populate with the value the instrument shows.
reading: value=14 unit=bar
